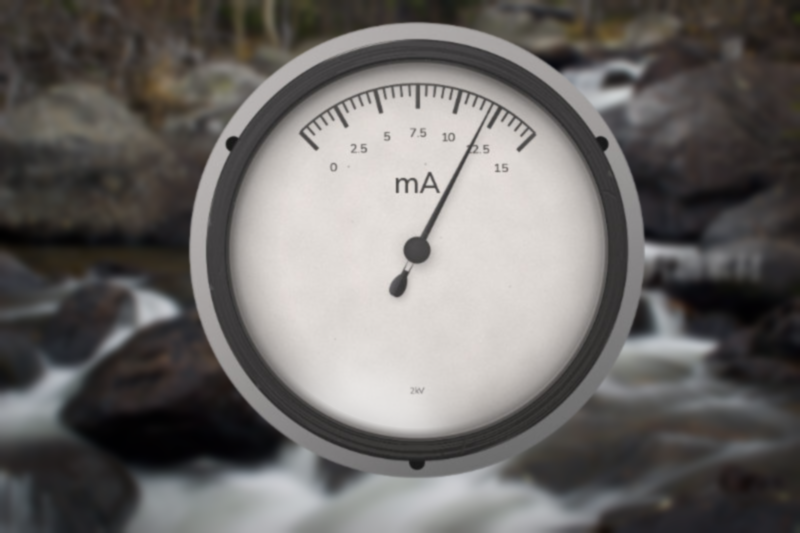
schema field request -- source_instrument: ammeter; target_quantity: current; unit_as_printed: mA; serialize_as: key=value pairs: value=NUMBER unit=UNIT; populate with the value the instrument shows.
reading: value=12 unit=mA
